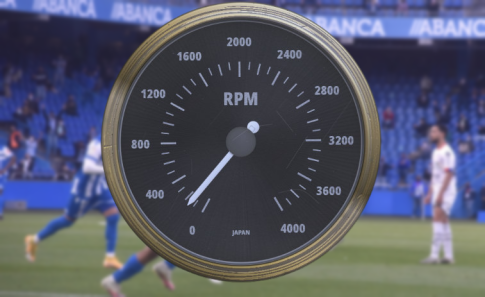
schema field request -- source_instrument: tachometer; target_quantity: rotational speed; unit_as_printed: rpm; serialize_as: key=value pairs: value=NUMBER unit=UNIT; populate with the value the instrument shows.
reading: value=150 unit=rpm
